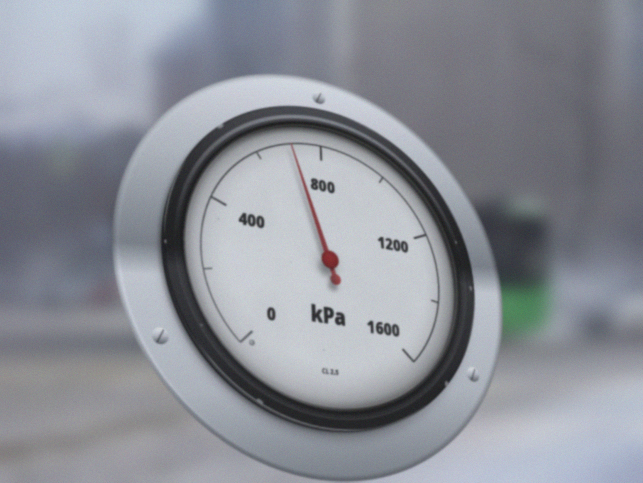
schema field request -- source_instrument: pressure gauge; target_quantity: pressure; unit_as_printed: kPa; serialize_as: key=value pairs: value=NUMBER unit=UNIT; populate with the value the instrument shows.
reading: value=700 unit=kPa
